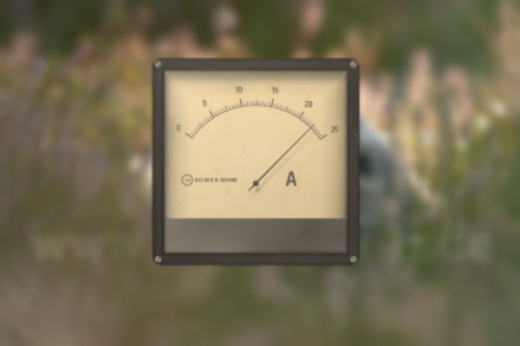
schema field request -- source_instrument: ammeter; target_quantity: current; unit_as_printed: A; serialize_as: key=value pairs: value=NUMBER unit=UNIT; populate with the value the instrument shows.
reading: value=22.5 unit=A
